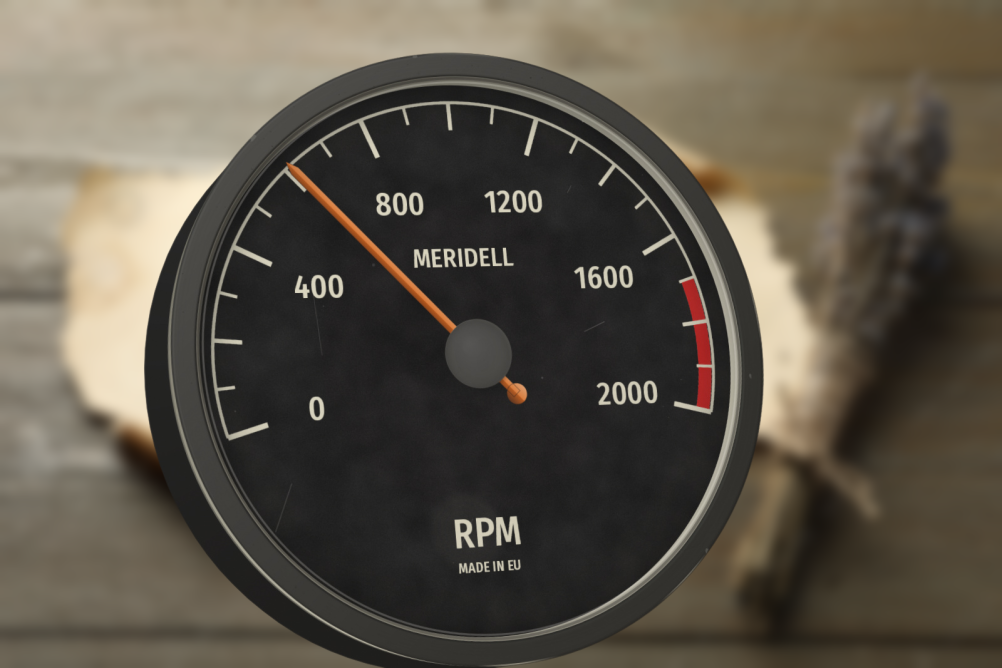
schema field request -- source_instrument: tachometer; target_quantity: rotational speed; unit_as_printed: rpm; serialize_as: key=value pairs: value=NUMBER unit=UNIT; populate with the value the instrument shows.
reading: value=600 unit=rpm
